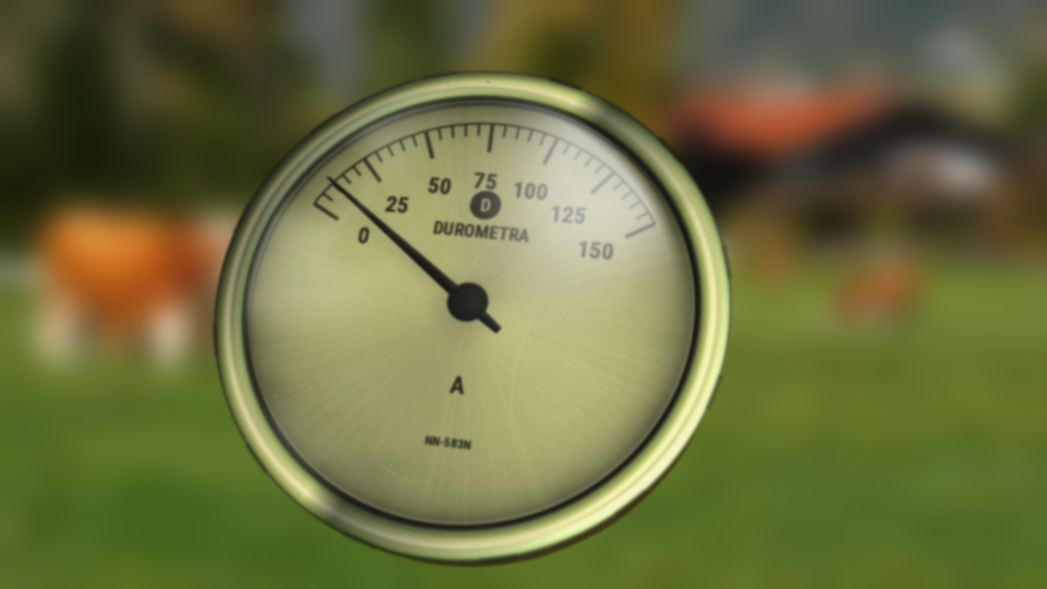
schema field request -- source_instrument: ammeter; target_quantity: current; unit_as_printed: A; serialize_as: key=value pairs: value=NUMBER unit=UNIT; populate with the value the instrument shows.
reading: value=10 unit=A
